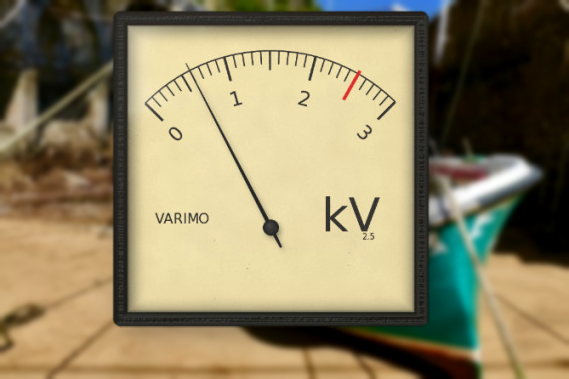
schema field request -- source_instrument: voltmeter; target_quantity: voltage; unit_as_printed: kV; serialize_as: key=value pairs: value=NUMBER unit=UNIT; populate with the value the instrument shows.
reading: value=0.6 unit=kV
